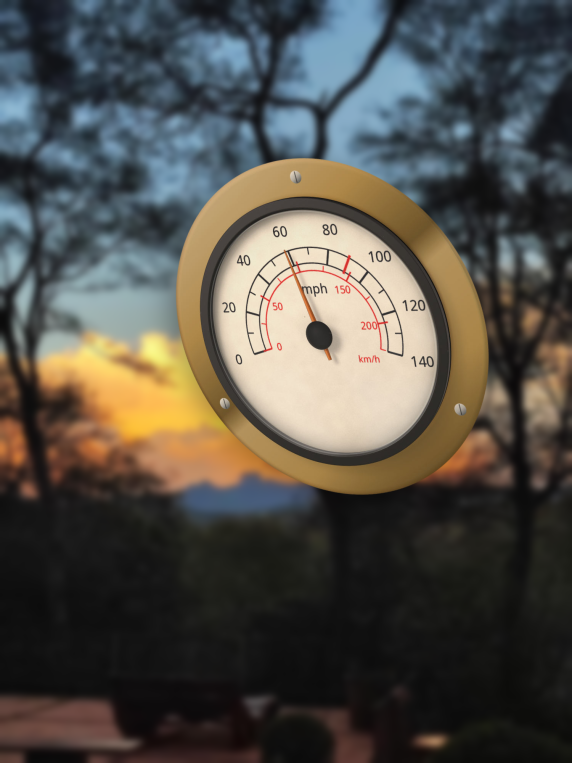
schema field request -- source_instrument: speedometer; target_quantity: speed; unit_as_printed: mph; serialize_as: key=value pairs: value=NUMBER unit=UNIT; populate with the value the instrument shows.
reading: value=60 unit=mph
